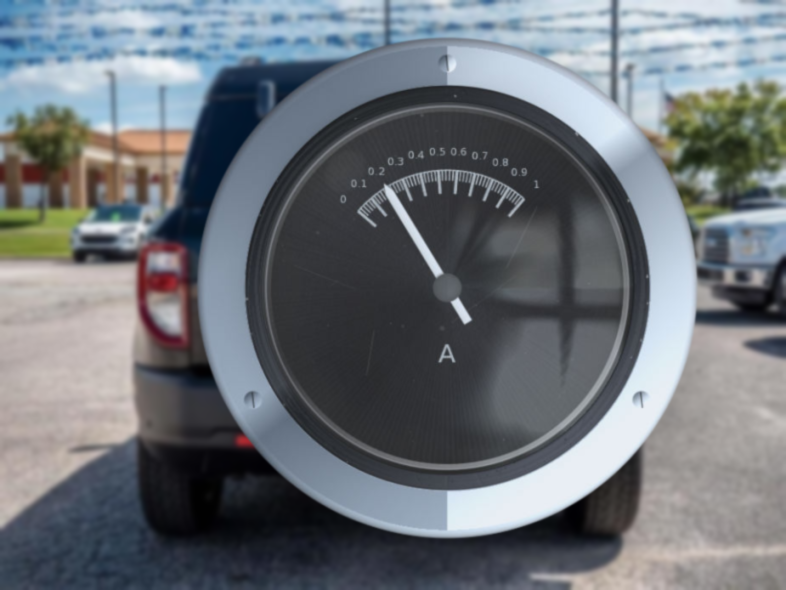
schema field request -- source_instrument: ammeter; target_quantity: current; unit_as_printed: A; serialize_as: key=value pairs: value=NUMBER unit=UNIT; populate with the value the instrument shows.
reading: value=0.2 unit=A
